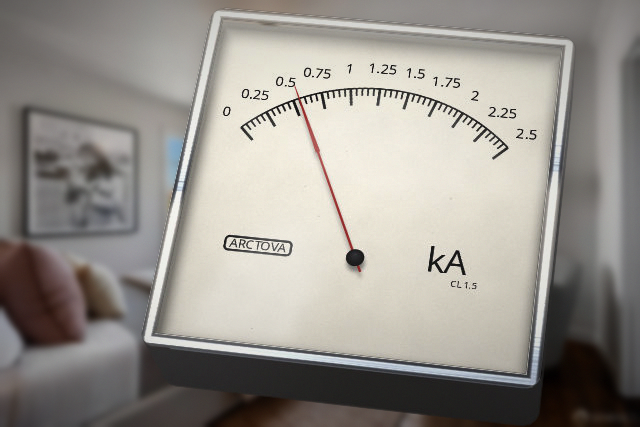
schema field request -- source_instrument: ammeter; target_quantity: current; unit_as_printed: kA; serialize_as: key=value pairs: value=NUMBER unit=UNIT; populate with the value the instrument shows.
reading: value=0.55 unit=kA
